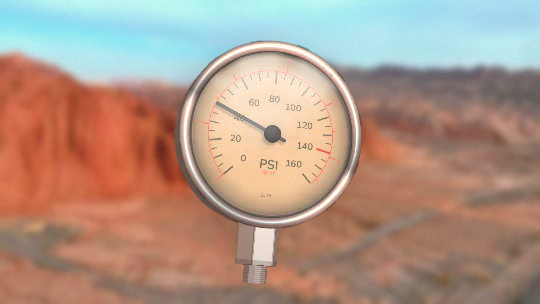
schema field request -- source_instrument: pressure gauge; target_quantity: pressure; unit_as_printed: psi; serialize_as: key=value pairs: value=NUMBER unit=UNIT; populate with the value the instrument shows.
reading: value=40 unit=psi
